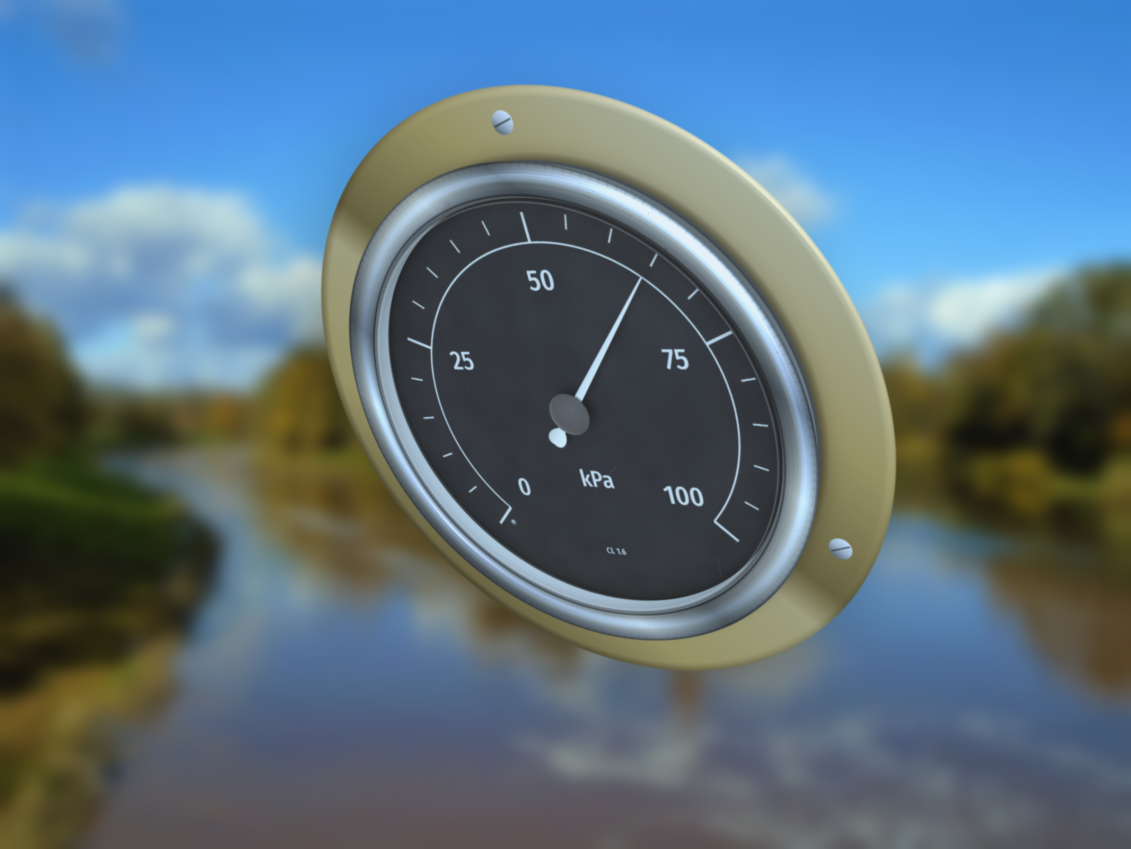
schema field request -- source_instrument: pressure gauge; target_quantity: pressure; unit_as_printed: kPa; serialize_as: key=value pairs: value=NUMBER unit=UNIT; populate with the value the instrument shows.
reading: value=65 unit=kPa
